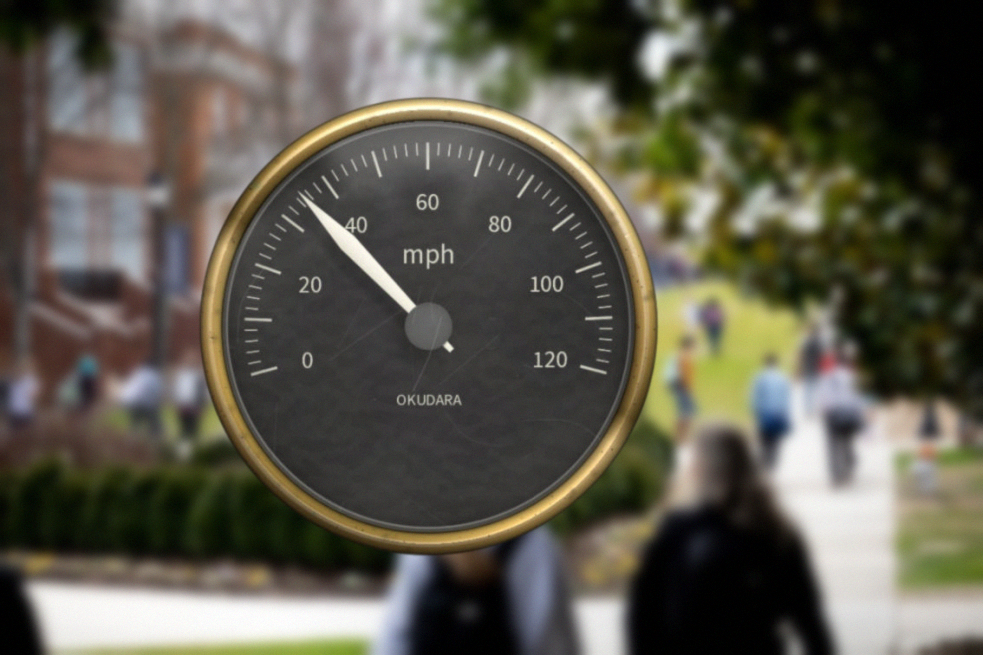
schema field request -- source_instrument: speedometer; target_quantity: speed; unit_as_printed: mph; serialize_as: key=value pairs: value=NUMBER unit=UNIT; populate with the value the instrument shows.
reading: value=35 unit=mph
